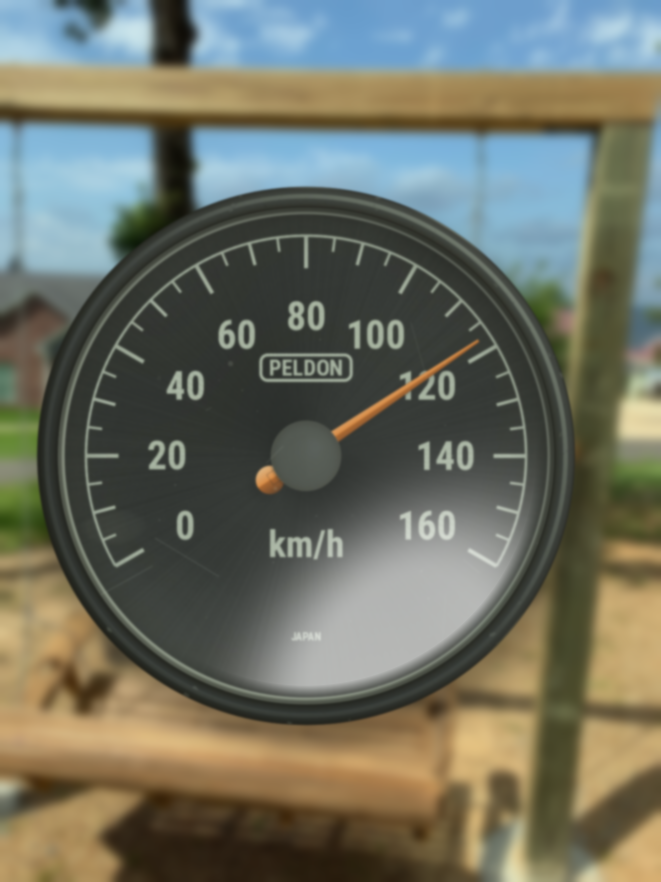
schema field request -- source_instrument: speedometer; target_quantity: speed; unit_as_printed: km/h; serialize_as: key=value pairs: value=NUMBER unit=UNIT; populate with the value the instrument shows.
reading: value=117.5 unit=km/h
